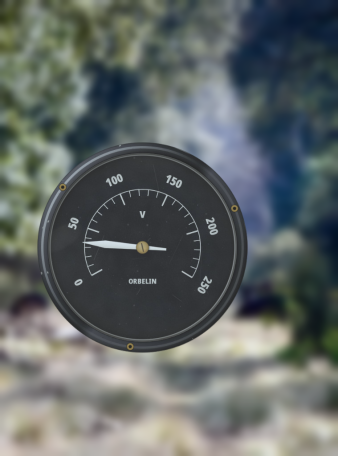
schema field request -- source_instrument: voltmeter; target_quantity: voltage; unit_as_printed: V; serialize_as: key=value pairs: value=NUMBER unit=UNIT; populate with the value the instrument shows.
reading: value=35 unit=V
